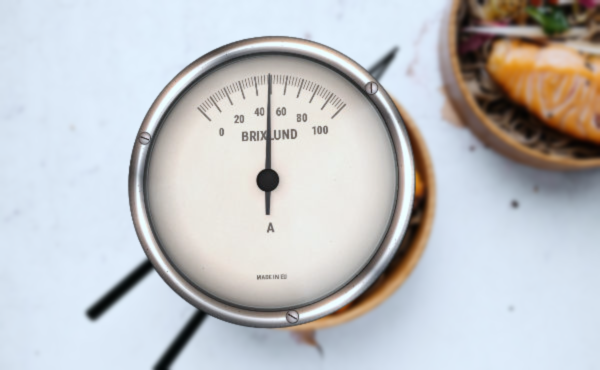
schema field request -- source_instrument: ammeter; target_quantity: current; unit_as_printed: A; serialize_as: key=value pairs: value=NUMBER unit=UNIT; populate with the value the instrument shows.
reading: value=50 unit=A
